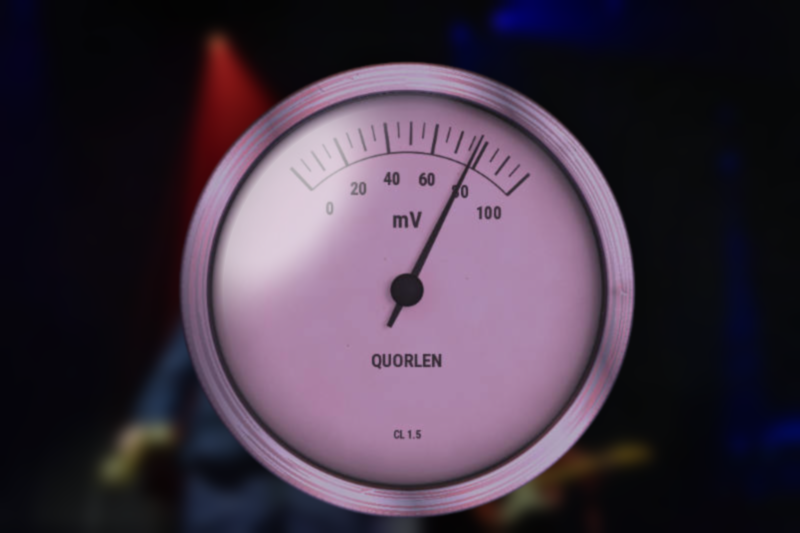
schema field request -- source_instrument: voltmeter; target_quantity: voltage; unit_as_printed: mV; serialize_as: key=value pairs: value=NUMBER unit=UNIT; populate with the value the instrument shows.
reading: value=77.5 unit=mV
